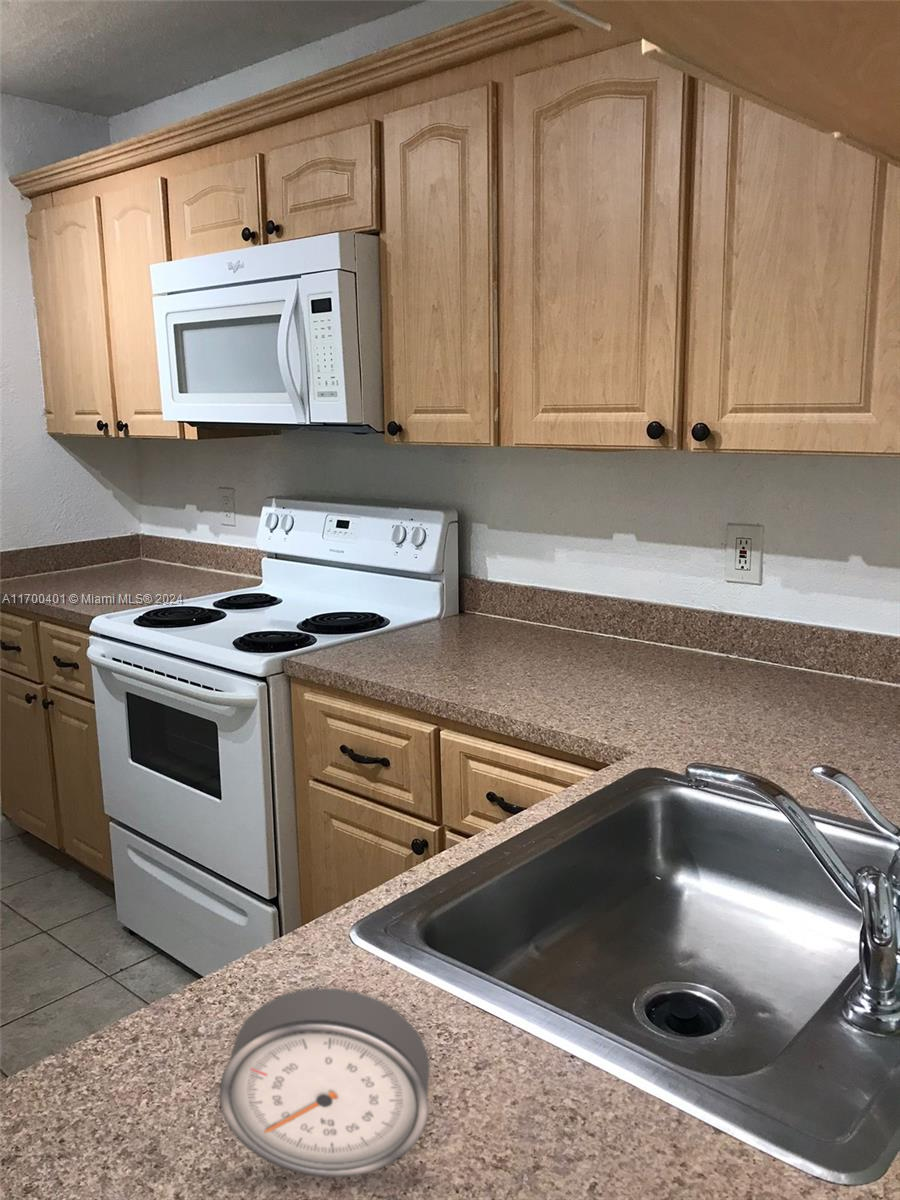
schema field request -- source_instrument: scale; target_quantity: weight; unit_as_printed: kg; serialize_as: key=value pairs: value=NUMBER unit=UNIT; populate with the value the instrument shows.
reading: value=80 unit=kg
